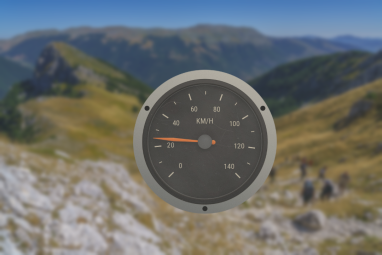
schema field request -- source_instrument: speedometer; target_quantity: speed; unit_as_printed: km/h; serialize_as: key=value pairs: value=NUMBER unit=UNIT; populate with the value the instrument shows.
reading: value=25 unit=km/h
